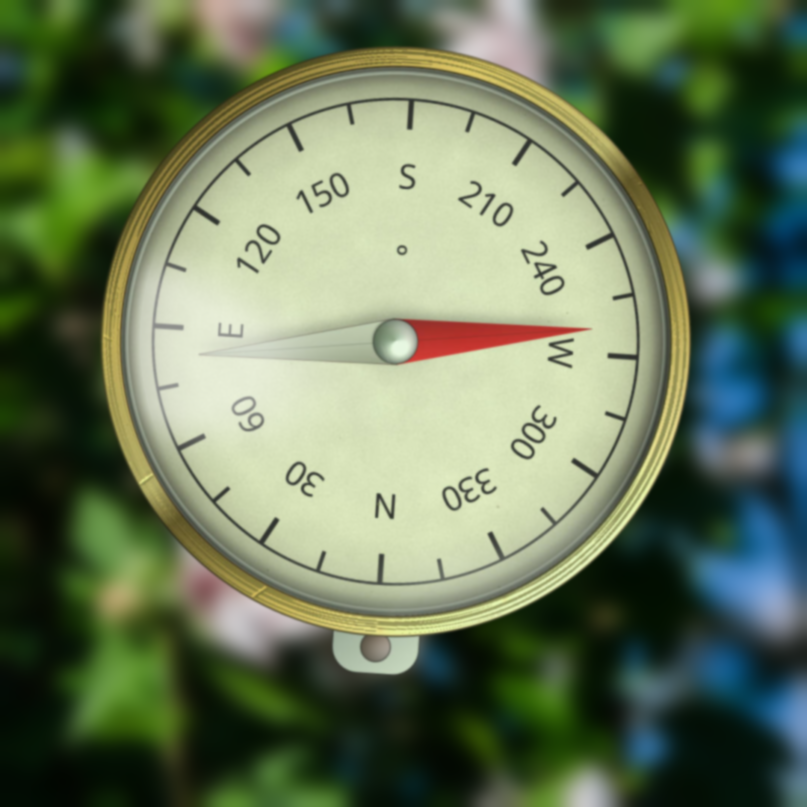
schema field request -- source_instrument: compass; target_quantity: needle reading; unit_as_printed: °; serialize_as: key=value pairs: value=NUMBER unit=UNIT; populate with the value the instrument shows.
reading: value=262.5 unit=°
